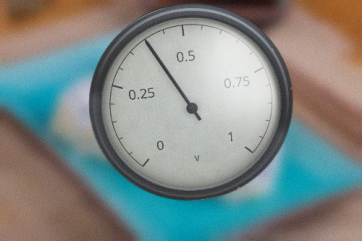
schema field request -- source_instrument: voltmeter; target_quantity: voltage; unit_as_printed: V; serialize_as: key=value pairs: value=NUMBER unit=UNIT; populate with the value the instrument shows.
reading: value=0.4 unit=V
